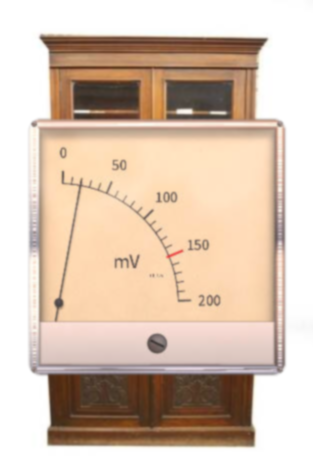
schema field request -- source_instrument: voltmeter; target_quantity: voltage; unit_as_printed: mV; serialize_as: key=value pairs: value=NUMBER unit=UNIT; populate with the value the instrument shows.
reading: value=20 unit=mV
